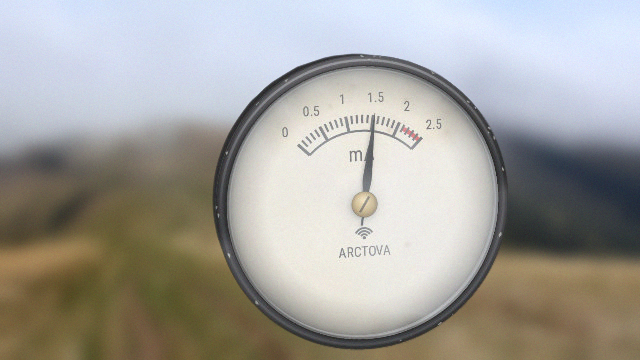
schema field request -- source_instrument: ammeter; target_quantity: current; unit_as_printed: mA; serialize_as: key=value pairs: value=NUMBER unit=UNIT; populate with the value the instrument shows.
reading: value=1.5 unit=mA
